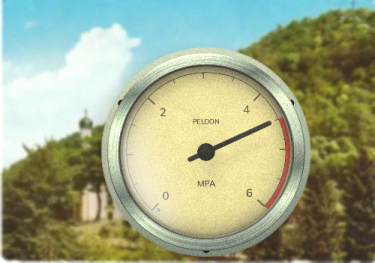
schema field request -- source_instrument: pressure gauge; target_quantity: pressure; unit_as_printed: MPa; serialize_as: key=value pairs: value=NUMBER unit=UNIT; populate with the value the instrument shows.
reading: value=4.5 unit=MPa
